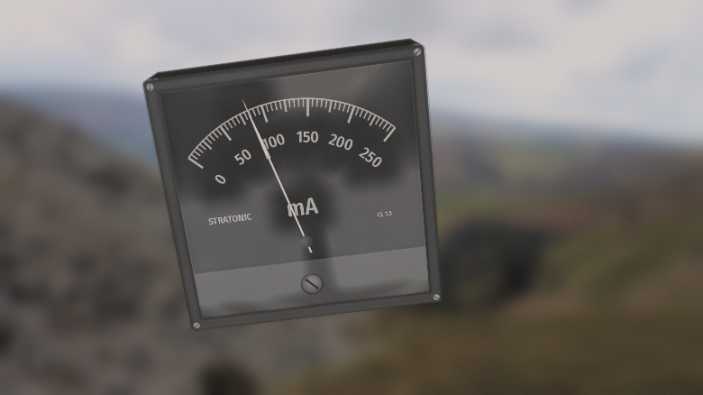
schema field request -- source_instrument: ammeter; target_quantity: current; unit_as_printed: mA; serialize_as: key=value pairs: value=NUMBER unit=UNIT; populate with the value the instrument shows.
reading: value=85 unit=mA
